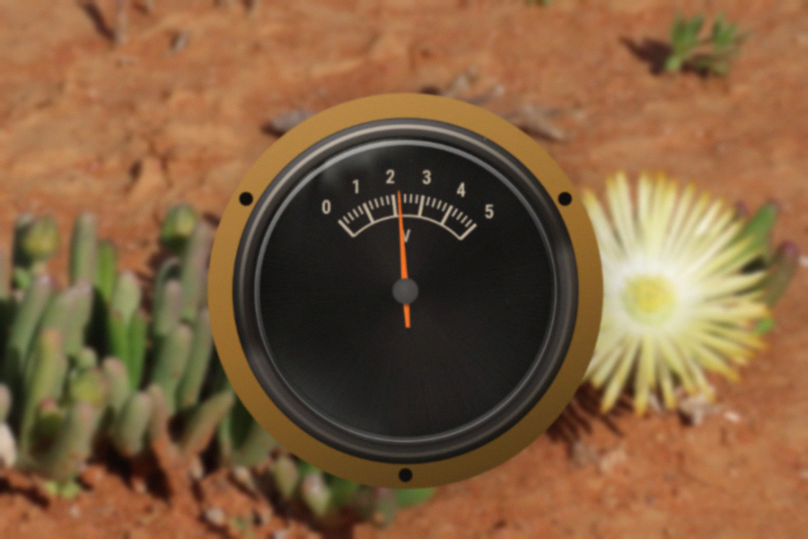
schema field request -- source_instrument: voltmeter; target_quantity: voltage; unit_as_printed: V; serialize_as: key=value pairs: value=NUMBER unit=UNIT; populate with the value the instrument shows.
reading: value=2.2 unit=V
